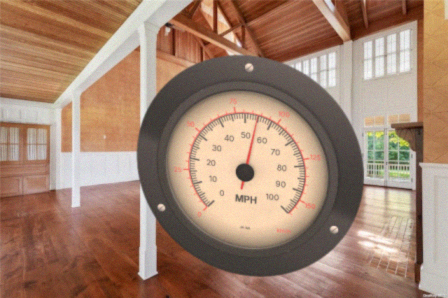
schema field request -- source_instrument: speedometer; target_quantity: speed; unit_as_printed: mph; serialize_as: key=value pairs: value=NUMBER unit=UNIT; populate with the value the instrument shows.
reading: value=55 unit=mph
